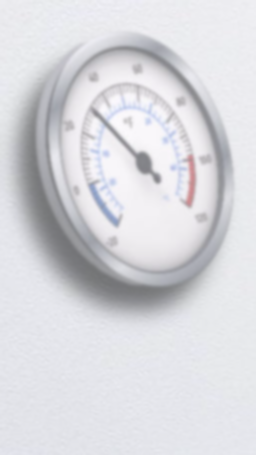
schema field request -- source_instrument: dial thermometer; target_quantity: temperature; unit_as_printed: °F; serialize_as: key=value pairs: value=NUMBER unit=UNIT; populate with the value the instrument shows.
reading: value=30 unit=°F
